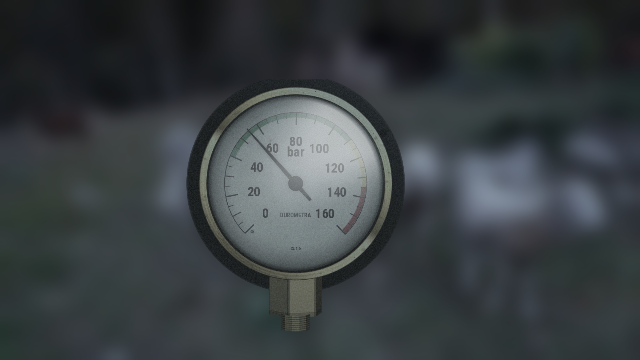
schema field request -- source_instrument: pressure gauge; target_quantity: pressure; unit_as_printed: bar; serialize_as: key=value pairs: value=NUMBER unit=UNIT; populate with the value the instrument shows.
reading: value=55 unit=bar
